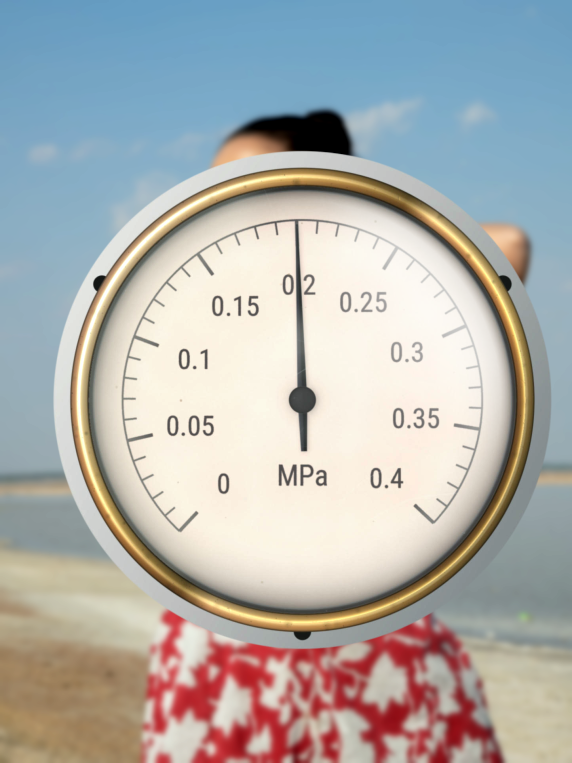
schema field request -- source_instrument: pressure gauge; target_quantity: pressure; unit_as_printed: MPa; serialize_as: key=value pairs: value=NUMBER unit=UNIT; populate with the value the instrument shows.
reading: value=0.2 unit=MPa
